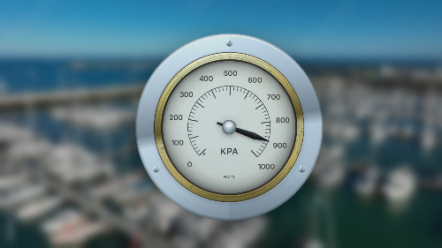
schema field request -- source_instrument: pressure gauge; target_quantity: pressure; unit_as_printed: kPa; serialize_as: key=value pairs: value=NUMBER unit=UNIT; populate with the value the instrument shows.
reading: value=900 unit=kPa
